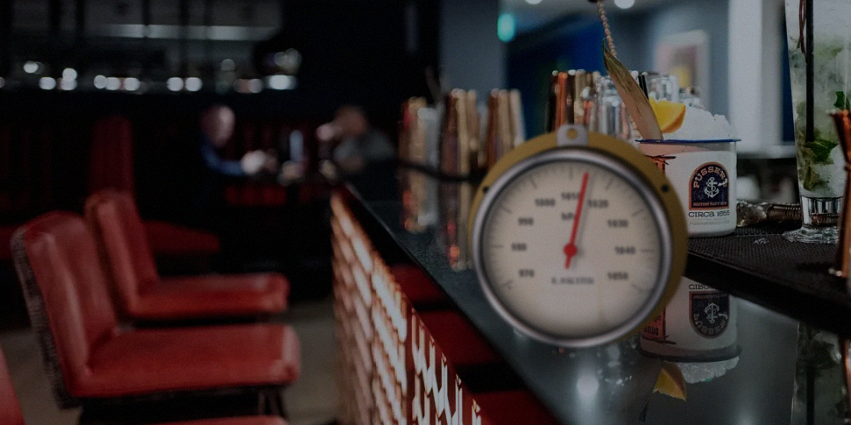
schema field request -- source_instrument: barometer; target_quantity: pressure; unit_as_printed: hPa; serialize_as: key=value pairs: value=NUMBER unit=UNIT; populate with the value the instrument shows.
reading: value=1014 unit=hPa
